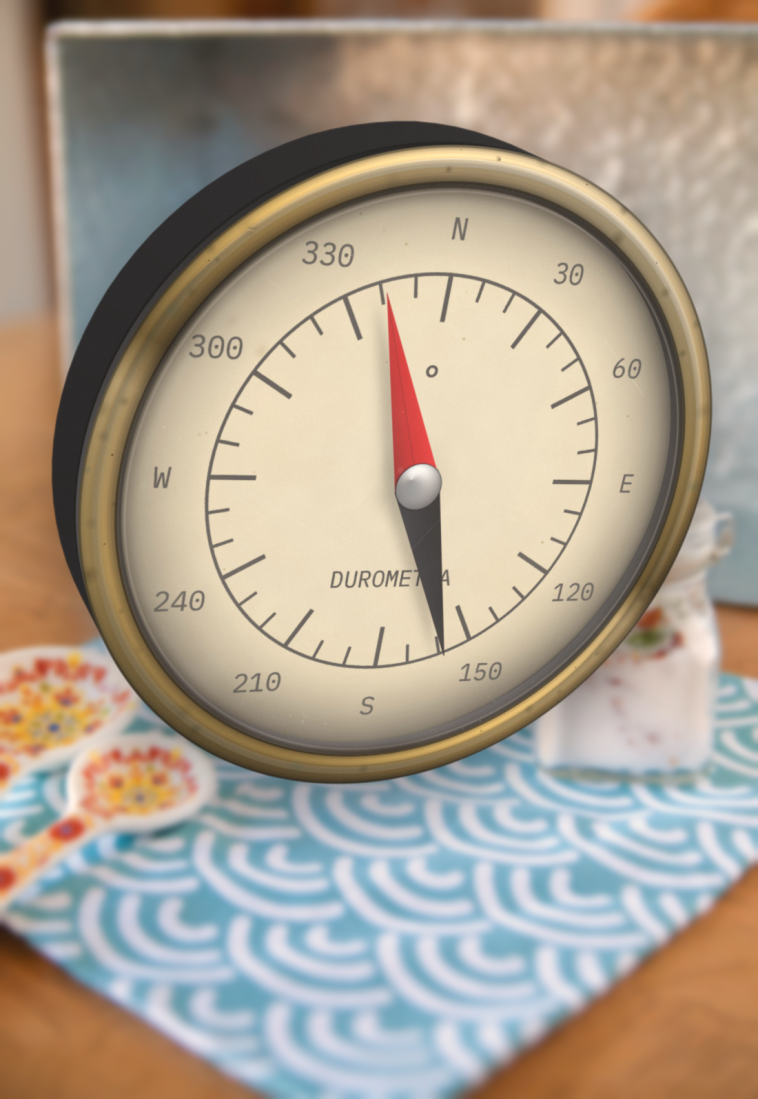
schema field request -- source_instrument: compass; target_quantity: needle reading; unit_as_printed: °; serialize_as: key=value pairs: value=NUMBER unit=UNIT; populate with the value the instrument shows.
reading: value=340 unit=°
